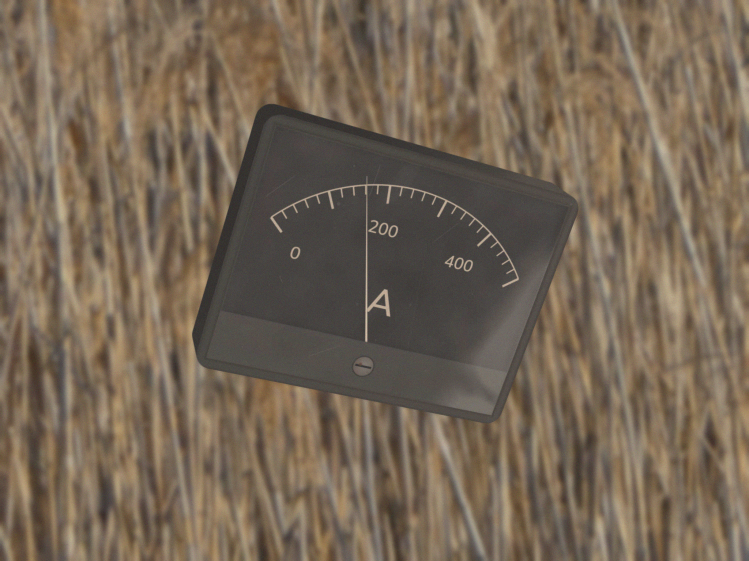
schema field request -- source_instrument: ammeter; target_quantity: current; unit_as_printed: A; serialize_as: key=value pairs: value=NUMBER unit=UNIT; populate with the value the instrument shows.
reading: value=160 unit=A
